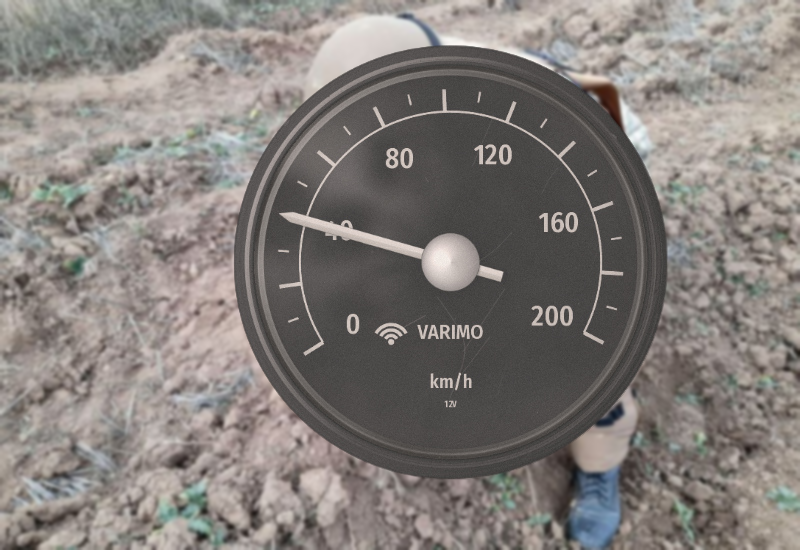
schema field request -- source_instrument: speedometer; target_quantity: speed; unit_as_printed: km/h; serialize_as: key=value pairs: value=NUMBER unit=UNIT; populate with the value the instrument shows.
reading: value=40 unit=km/h
